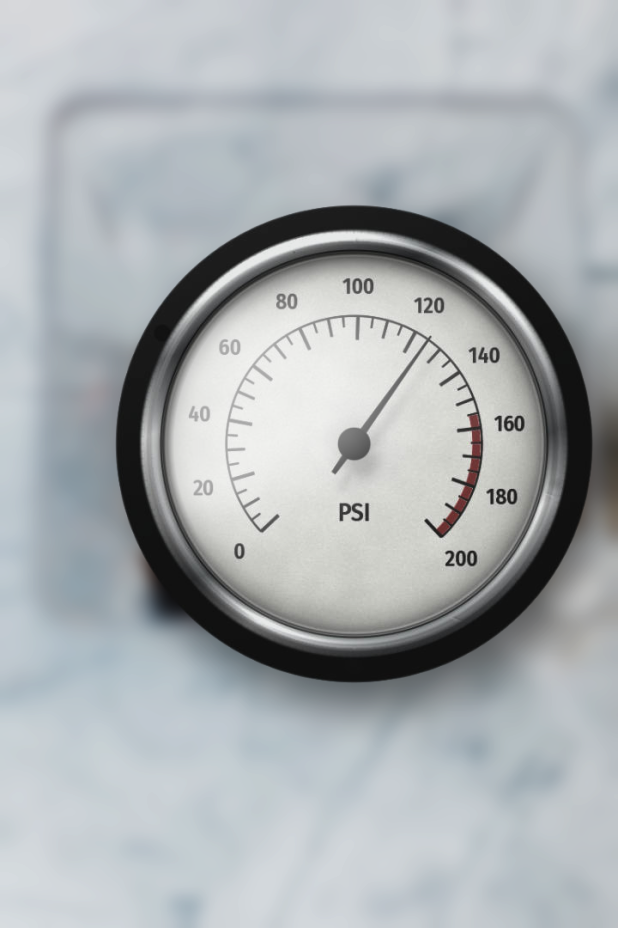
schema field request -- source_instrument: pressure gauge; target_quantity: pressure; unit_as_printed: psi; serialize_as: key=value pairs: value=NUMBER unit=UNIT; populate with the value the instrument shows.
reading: value=125 unit=psi
